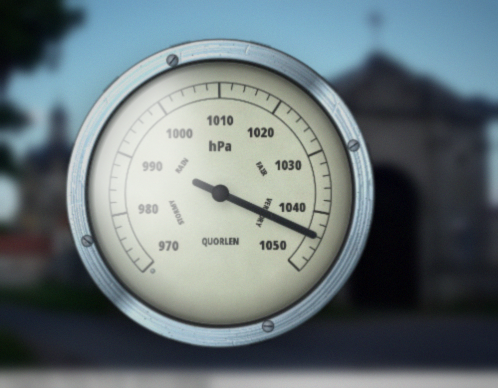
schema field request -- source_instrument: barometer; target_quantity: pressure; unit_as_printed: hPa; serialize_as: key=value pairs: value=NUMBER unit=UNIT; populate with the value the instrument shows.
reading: value=1044 unit=hPa
